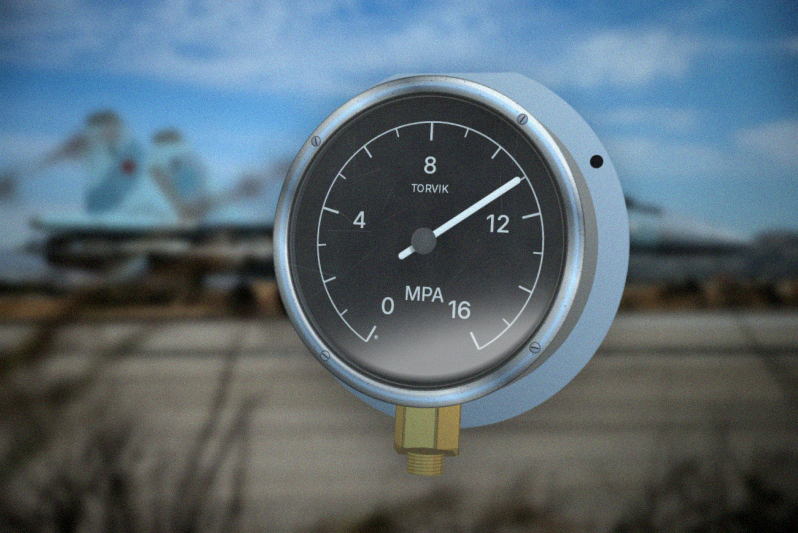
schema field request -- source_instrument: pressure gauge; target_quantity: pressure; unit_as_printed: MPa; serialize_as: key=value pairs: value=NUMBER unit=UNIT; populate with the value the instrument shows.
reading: value=11 unit=MPa
